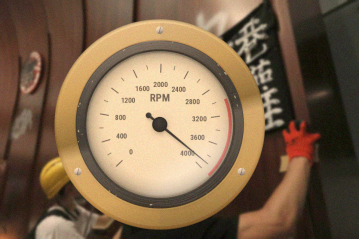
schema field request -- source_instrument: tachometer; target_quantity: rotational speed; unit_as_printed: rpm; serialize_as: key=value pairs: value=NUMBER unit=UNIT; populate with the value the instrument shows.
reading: value=3900 unit=rpm
